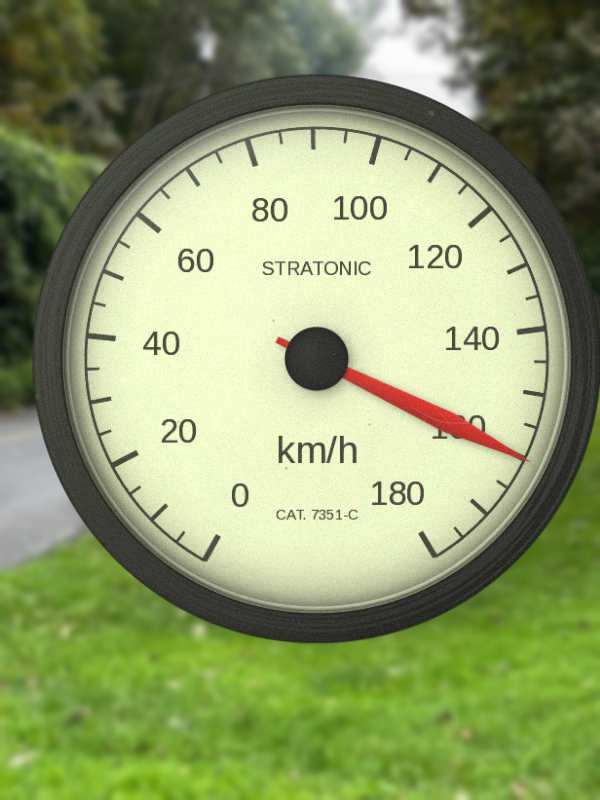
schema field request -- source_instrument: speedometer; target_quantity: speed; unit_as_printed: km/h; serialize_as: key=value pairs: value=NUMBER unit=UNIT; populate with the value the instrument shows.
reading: value=160 unit=km/h
